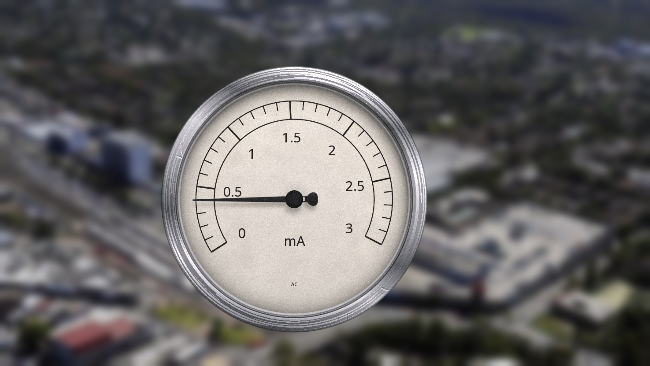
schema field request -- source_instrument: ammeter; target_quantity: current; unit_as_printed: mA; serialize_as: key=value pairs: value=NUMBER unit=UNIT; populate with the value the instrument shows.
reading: value=0.4 unit=mA
